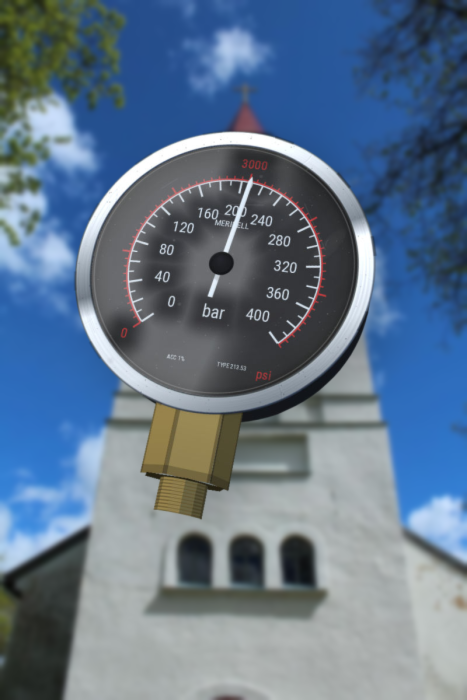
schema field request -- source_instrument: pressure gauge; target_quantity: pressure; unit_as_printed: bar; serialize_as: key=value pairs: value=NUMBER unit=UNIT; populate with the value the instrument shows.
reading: value=210 unit=bar
